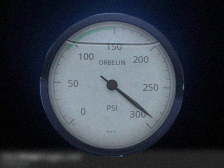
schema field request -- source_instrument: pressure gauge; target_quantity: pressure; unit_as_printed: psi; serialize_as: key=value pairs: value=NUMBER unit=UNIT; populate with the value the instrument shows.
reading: value=290 unit=psi
